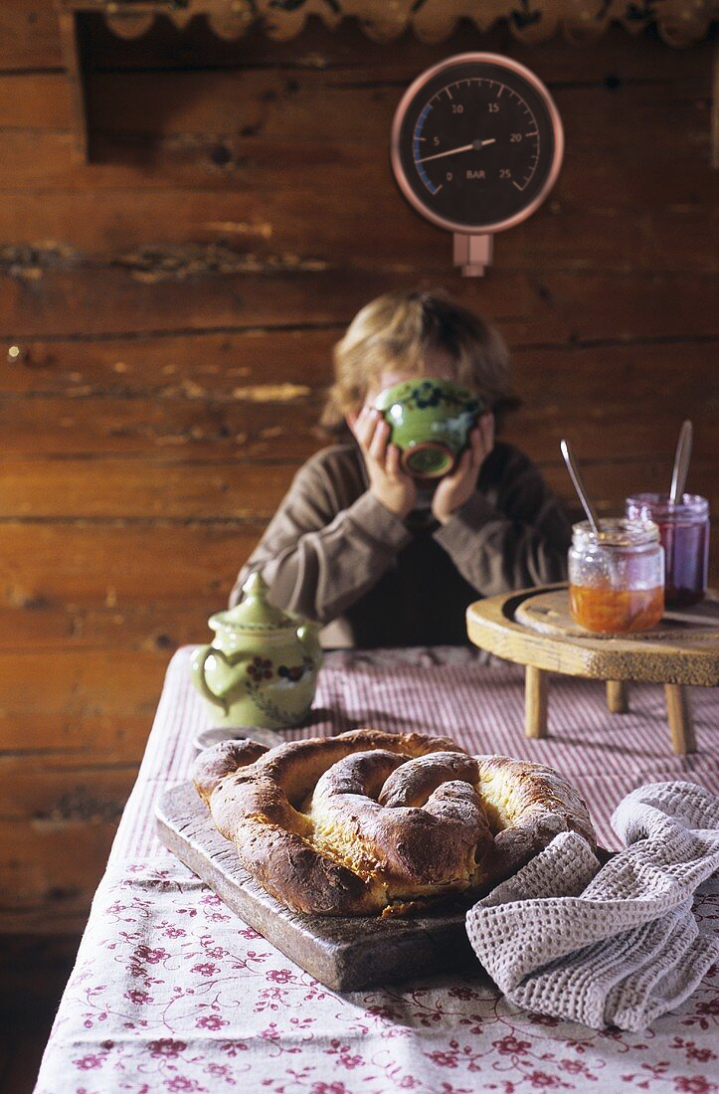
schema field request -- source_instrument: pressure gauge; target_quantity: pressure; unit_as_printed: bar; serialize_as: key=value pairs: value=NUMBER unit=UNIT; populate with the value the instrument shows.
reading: value=3 unit=bar
